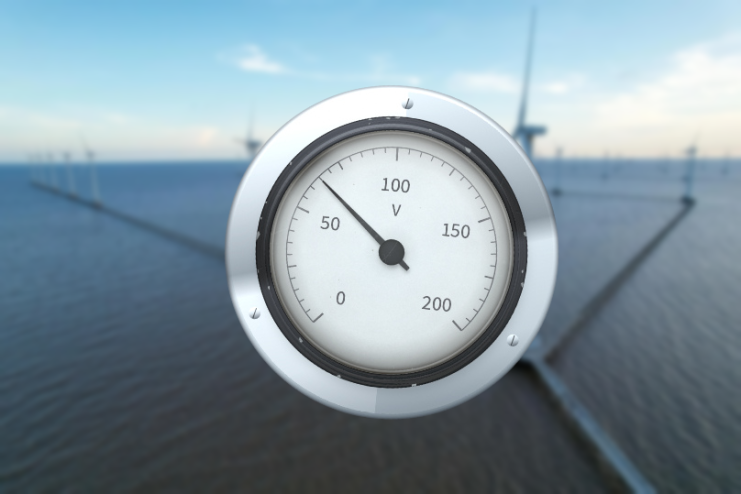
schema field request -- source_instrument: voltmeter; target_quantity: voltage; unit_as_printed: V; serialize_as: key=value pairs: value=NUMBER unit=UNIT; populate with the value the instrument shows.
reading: value=65 unit=V
